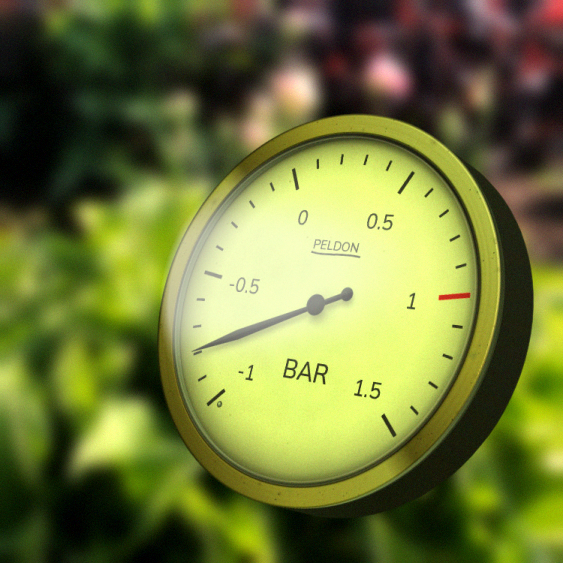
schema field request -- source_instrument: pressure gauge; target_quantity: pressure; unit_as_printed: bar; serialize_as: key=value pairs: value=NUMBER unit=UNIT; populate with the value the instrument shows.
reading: value=-0.8 unit=bar
